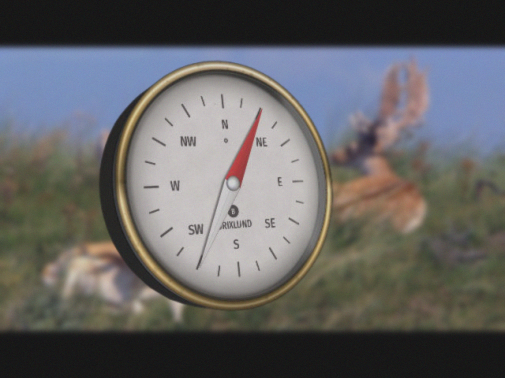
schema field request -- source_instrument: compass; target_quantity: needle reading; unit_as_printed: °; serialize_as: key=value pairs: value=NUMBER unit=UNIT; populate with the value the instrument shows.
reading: value=30 unit=°
